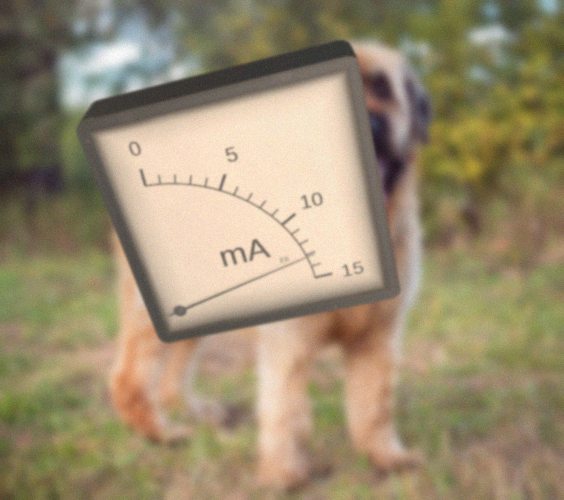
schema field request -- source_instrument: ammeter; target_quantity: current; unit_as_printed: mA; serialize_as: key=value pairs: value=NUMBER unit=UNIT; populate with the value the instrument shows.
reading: value=13 unit=mA
